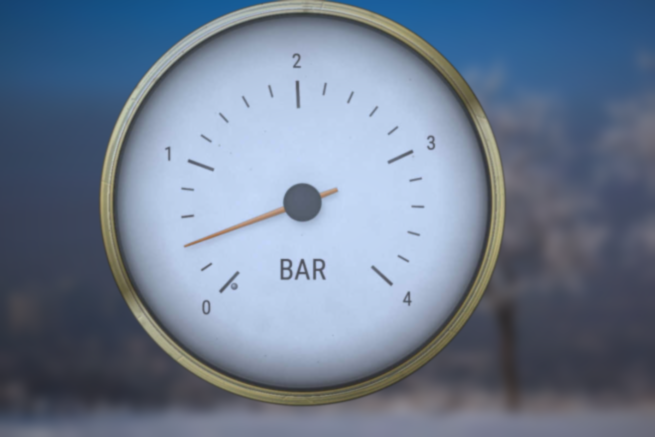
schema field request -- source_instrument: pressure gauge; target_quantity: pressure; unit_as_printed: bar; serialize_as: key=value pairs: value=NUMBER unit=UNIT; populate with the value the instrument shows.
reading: value=0.4 unit=bar
